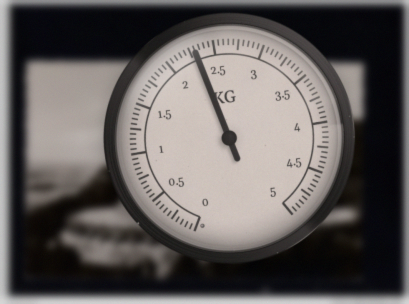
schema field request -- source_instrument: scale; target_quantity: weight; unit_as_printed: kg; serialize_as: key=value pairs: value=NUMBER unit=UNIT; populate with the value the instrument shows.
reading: value=2.3 unit=kg
